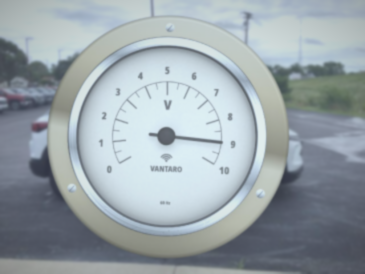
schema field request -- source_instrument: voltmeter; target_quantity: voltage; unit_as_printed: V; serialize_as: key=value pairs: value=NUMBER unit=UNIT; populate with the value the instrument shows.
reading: value=9 unit=V
